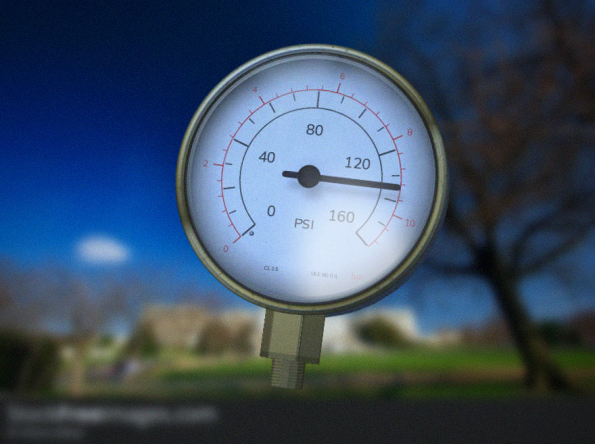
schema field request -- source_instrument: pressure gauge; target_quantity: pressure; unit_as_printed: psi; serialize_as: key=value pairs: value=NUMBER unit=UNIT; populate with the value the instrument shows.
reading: value=135 unit=psi
